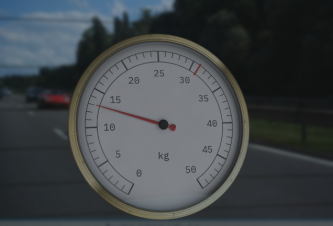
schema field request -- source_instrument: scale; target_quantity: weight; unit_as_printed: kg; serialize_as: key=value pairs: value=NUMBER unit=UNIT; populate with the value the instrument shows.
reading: value=13 unit=kg
